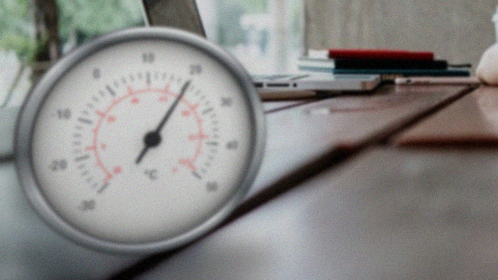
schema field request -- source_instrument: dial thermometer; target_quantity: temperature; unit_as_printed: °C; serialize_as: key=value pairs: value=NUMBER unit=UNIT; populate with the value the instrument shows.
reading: value=20 unit=°C
